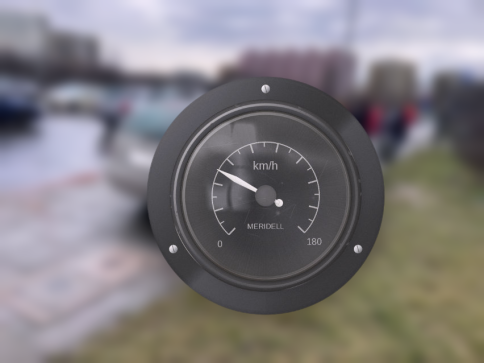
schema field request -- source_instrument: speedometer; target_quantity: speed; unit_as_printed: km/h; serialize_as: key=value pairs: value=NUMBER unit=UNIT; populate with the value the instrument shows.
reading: value=50 unit=km/h
